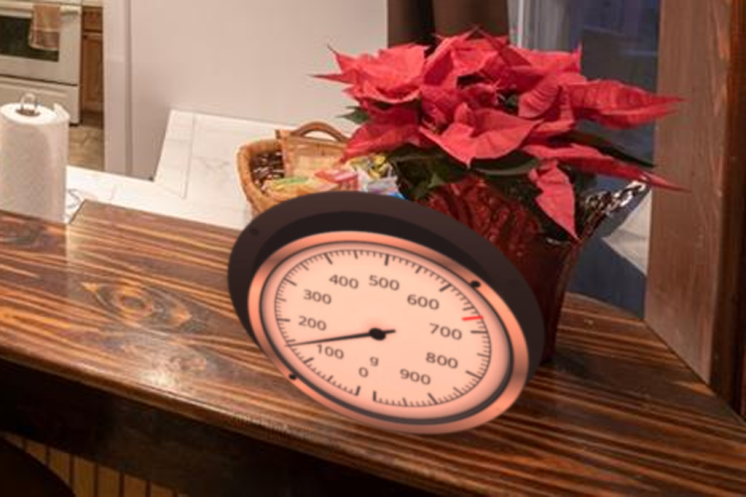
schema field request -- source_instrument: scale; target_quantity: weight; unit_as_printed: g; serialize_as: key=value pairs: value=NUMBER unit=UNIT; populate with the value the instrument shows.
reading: value=150 unit=g
